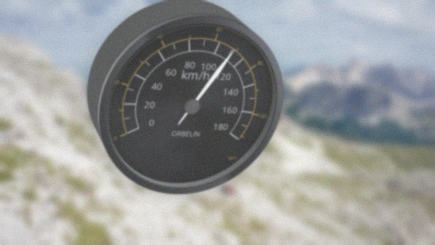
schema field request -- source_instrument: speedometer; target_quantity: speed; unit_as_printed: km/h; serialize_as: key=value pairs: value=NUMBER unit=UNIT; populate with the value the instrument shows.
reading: value=110 unit=km/h
